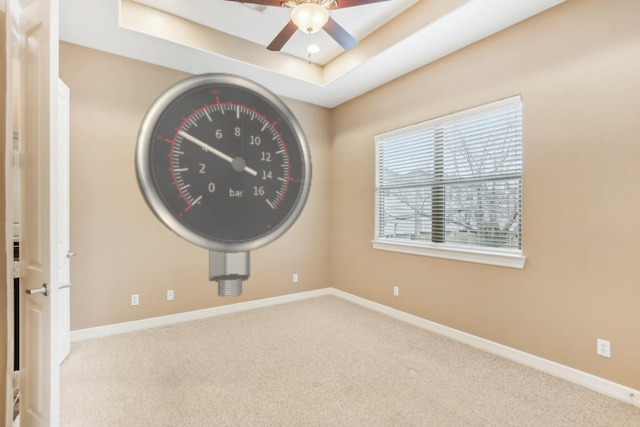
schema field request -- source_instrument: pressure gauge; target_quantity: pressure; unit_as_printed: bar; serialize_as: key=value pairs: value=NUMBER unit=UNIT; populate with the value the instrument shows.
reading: value=4 unit=bar
